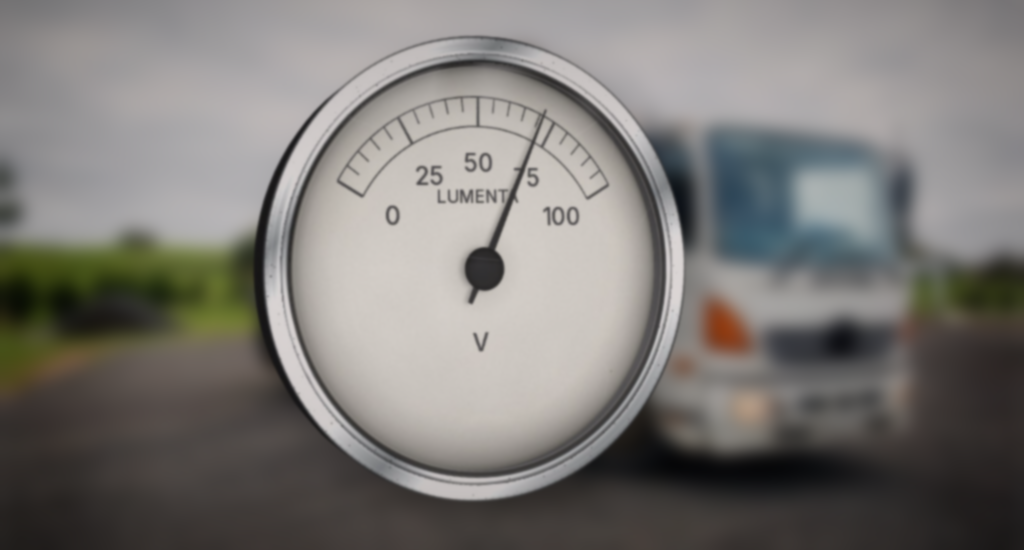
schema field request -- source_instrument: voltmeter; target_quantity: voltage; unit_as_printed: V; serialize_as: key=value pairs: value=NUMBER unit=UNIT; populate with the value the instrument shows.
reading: value=70 unit=V
